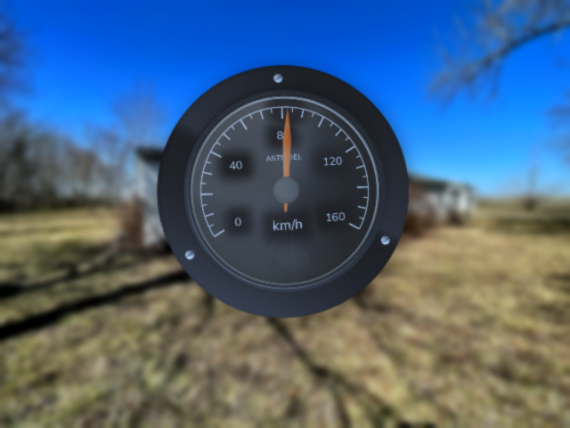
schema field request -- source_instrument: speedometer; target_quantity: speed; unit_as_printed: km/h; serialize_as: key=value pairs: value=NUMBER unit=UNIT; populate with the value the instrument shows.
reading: value=82.5 unit=km/h
